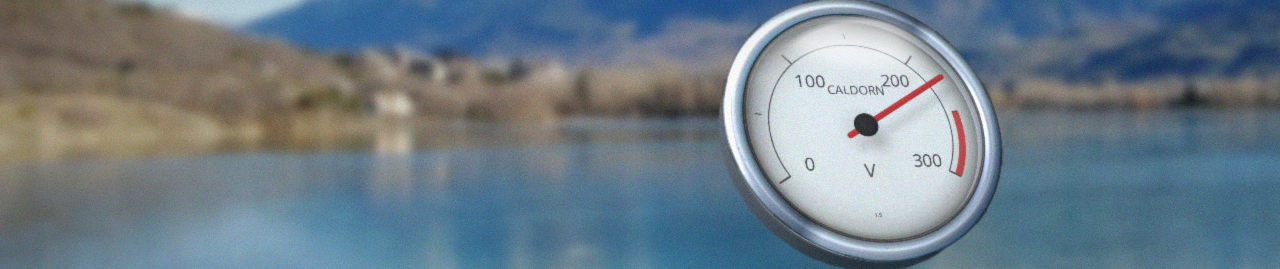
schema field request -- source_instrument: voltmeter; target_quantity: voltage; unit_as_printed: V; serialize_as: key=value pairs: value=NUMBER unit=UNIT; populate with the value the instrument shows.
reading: value=225 unit=V
